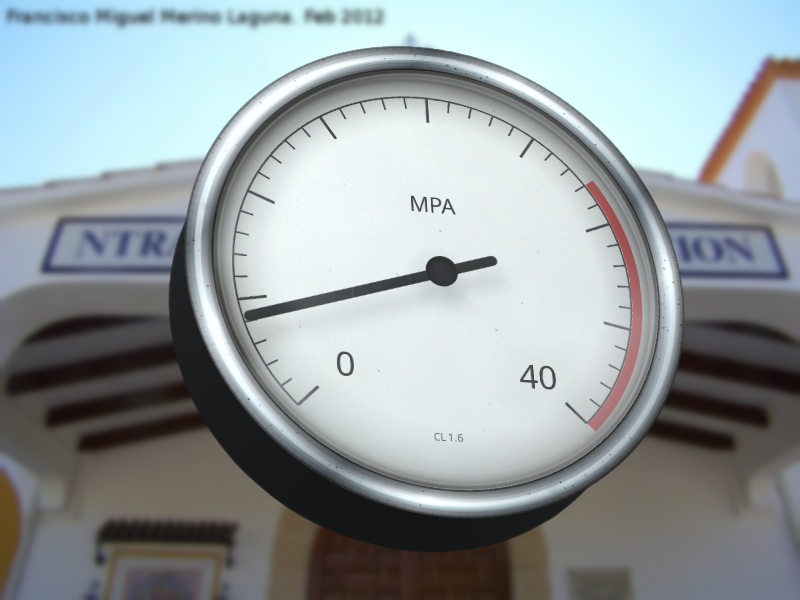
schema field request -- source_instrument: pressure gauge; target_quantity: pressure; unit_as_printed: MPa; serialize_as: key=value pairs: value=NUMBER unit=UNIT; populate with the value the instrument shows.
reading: value=4 unit=MPa
